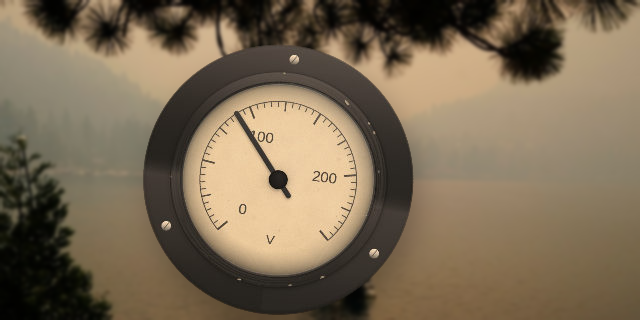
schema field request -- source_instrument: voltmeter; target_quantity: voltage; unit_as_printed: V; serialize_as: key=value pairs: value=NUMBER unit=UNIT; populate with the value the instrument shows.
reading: value=90 unit=V
